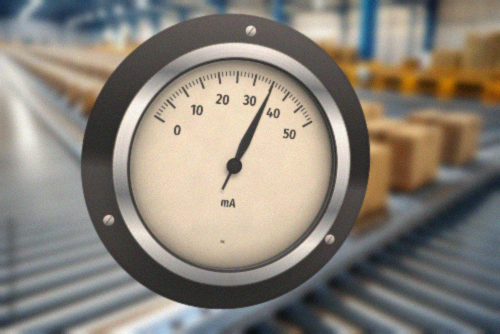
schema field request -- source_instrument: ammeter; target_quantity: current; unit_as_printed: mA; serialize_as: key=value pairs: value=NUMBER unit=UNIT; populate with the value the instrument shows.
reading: value=35 unit=mA
